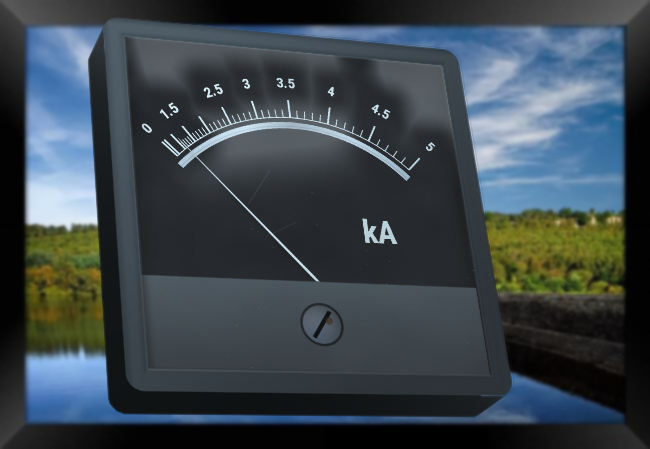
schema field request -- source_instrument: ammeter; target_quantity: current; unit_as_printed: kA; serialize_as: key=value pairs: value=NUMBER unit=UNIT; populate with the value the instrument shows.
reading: value=1 unit=kA
